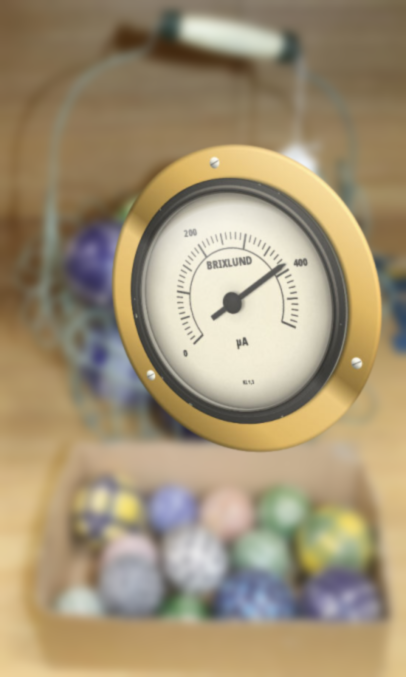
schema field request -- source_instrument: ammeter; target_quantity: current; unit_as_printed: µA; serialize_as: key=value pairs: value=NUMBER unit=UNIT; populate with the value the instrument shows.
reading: value=390 unit=µA
